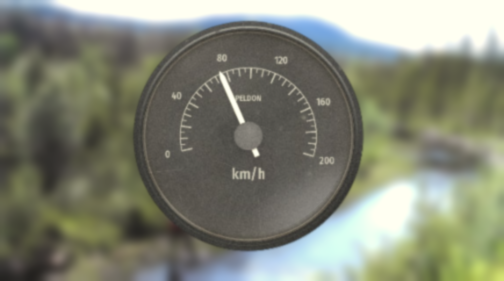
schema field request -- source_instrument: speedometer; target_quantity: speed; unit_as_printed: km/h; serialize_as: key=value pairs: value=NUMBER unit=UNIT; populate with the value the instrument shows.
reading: value=75 unit=km/h
